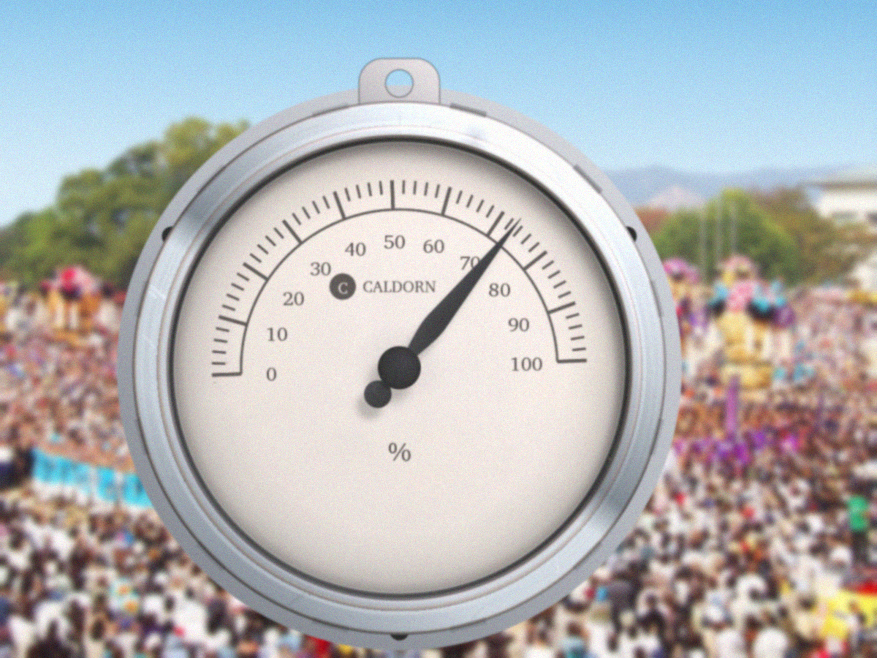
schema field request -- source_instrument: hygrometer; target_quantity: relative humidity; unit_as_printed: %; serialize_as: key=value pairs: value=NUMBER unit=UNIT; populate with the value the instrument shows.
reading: value=73 unit=%
